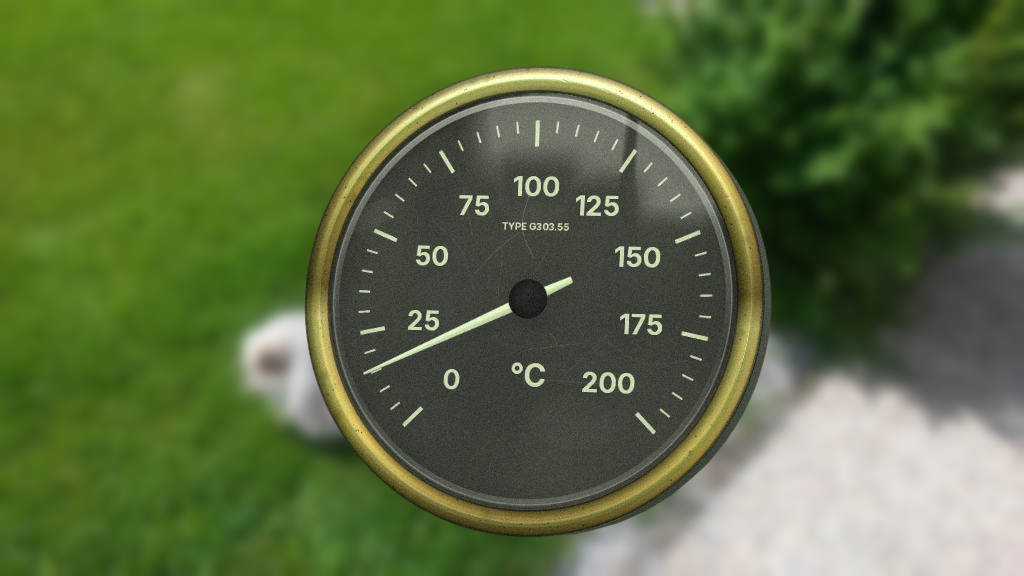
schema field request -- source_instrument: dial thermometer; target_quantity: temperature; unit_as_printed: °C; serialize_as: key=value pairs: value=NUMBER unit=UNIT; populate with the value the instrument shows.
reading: value=15 unit=°C
